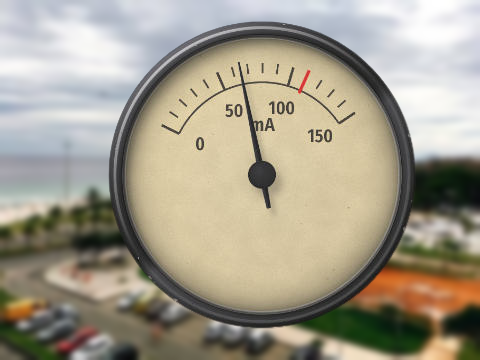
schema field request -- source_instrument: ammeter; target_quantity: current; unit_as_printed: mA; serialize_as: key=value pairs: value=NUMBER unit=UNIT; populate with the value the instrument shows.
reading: value=65 unit=mA
